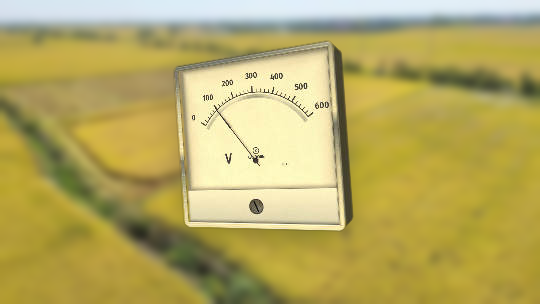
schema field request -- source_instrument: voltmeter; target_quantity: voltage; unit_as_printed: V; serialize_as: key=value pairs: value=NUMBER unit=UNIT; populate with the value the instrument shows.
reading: value=100 unit=V
